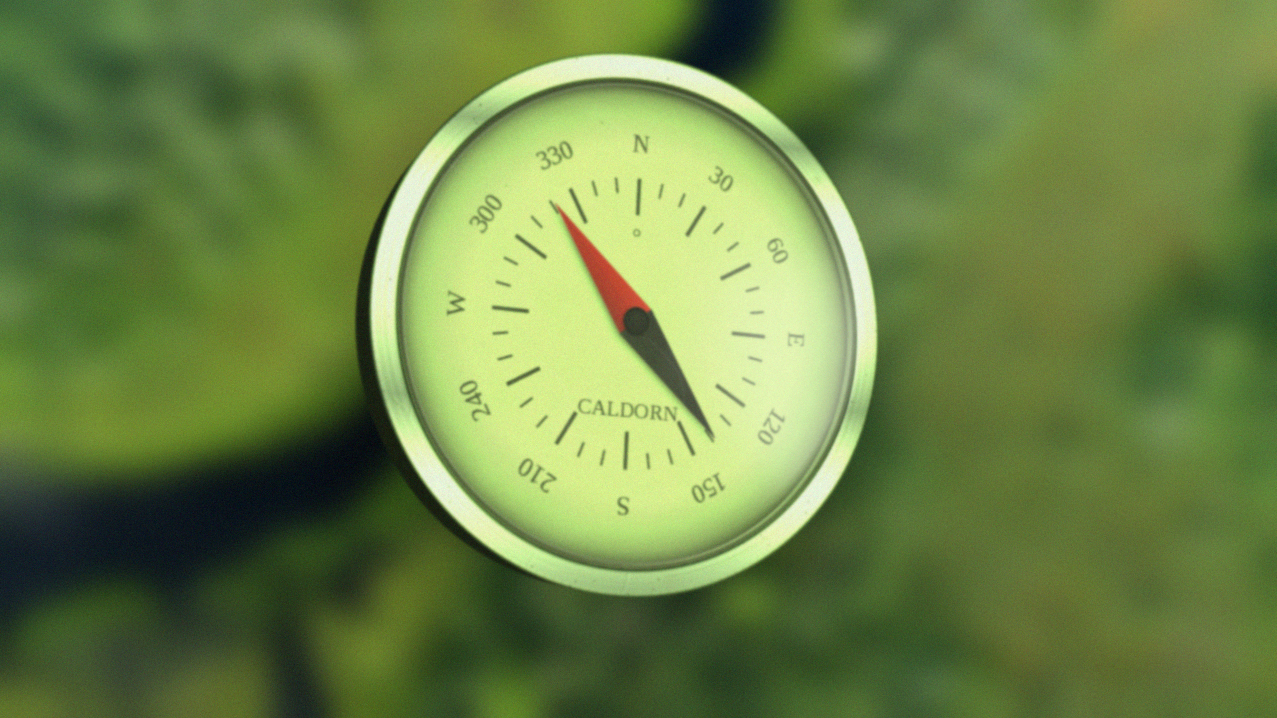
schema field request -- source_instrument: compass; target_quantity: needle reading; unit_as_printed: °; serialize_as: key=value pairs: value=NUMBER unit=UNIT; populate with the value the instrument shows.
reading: value=320 unit=°
